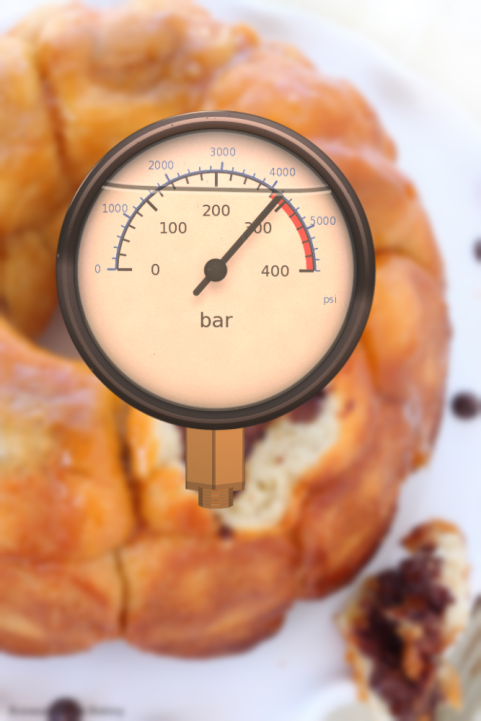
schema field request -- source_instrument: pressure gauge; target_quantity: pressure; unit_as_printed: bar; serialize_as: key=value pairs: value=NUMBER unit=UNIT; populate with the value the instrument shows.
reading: value=290 unit=bar
